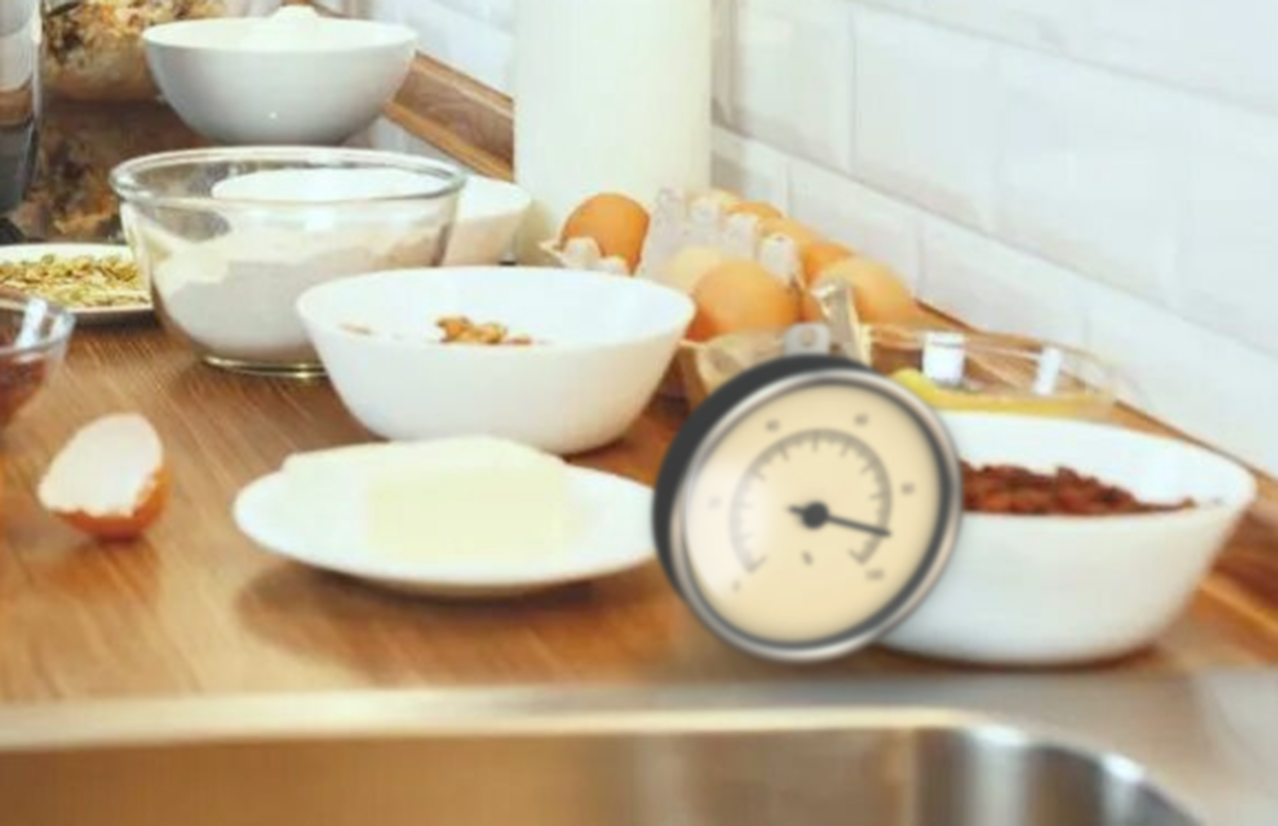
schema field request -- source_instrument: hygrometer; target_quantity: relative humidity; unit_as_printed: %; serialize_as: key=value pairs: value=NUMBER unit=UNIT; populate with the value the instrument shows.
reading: value=90 unit=%
